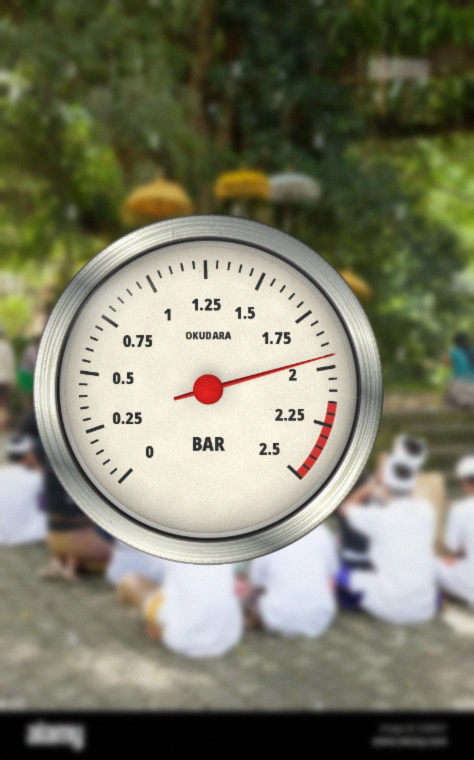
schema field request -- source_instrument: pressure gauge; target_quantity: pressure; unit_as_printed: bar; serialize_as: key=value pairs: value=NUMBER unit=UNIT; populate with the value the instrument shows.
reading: value=1.95 unit=bar
